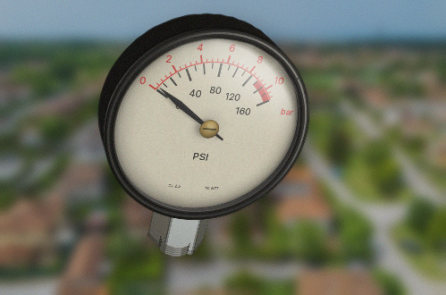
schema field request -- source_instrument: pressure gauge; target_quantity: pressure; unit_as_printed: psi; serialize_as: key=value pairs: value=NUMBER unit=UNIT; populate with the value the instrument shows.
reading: value=5 unit=psi
